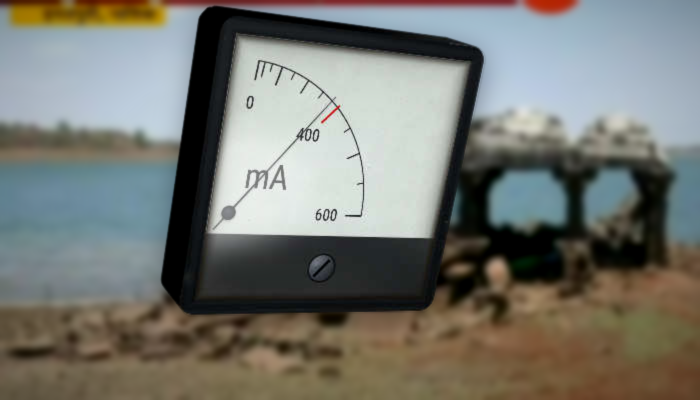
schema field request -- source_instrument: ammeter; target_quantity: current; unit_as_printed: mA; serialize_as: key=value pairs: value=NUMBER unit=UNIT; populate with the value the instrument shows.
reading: value=375 unit=mA
